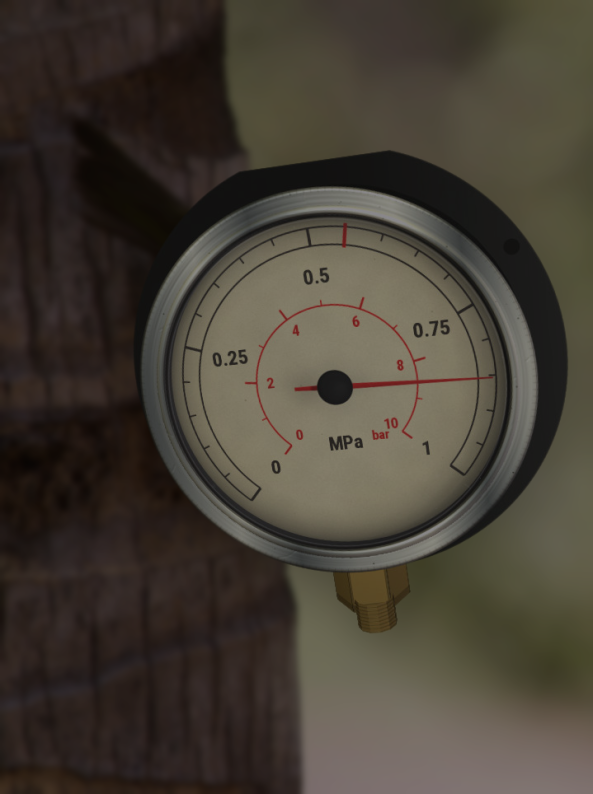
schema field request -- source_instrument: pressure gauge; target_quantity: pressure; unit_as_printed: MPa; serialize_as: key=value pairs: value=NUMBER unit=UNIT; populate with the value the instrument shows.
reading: value=0.85 unit=MPa
